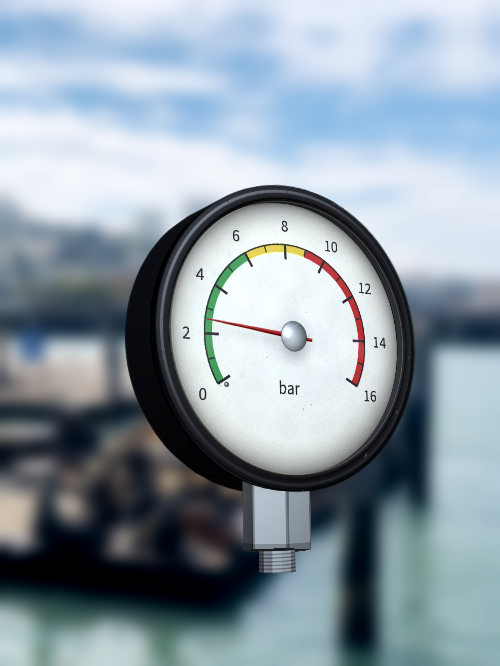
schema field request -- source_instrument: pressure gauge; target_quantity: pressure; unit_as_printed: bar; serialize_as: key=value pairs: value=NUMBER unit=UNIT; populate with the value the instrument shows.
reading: value=2.5 unit=bar
